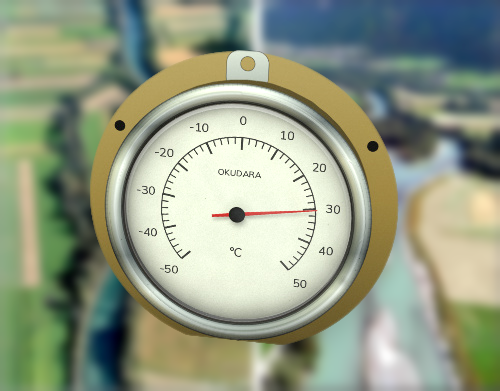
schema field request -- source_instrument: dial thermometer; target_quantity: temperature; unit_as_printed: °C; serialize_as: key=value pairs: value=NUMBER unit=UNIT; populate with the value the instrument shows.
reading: value=30 unit=°C
